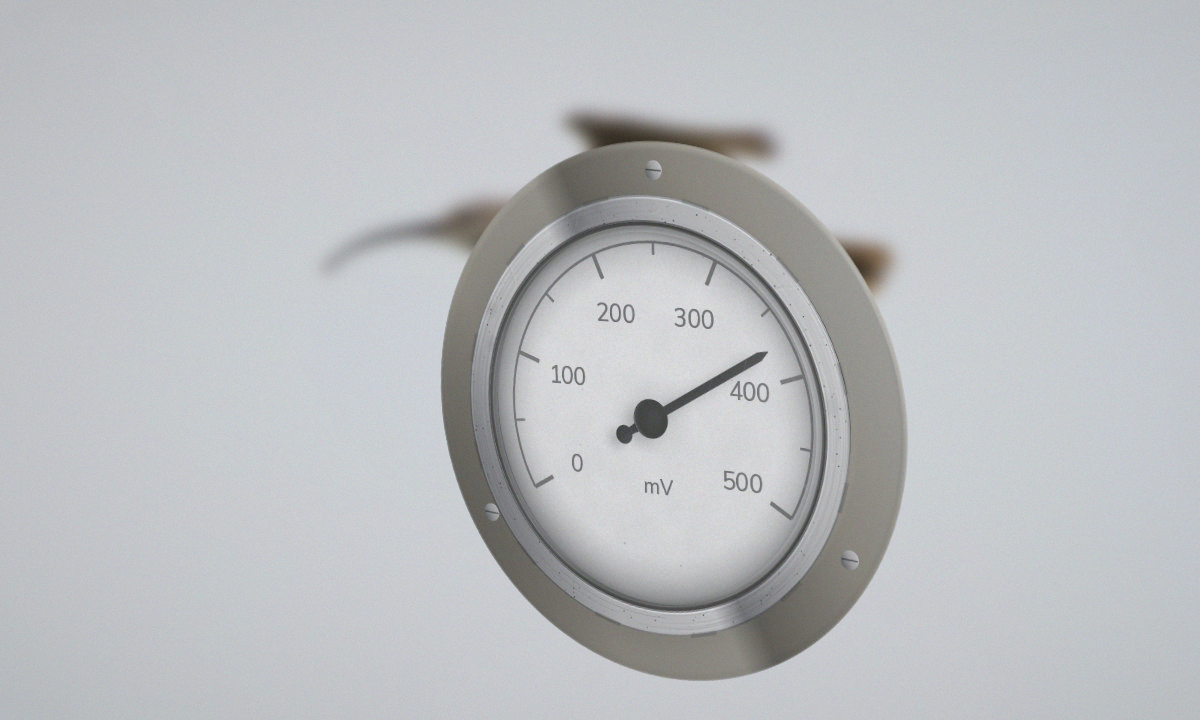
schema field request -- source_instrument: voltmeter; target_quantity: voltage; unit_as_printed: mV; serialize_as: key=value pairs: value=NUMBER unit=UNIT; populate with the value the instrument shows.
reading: value=375 unit=mV
